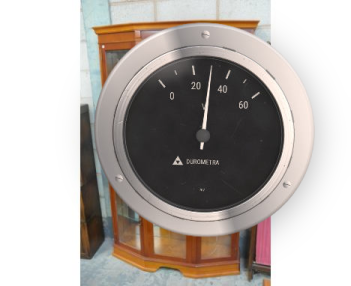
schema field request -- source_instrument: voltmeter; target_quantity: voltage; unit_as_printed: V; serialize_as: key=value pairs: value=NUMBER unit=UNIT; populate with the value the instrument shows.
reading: value=30 unit=V
